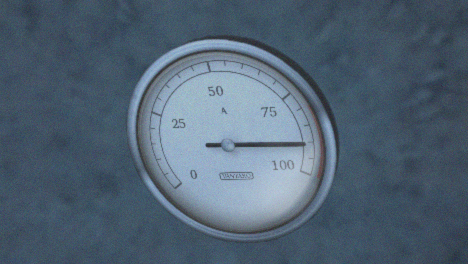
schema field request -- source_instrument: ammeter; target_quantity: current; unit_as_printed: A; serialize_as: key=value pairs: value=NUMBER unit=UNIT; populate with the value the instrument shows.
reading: value=90 unit=A
